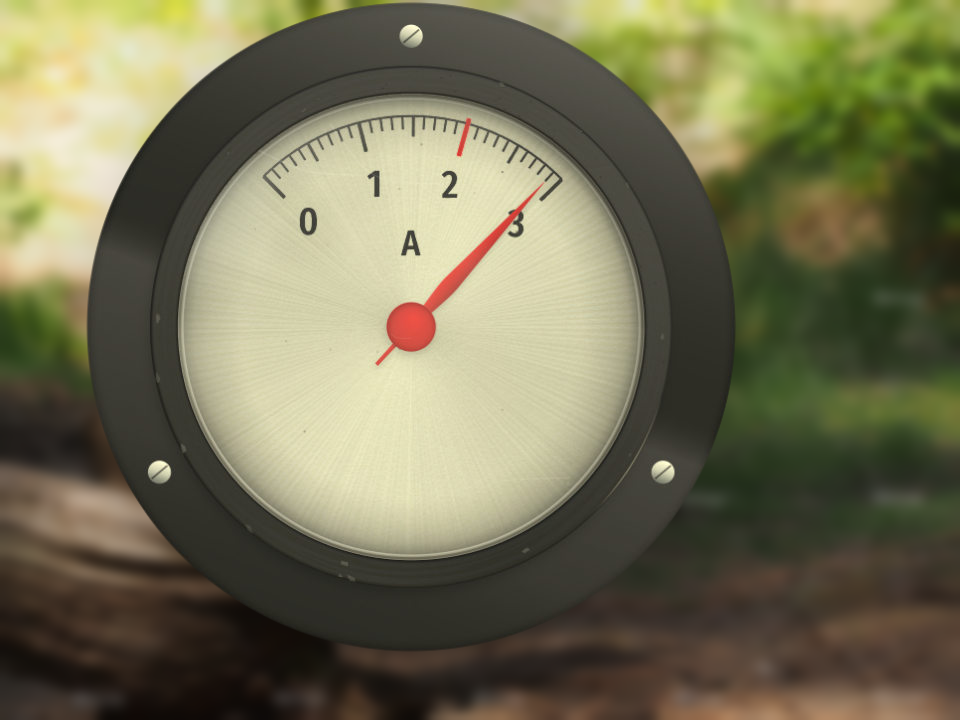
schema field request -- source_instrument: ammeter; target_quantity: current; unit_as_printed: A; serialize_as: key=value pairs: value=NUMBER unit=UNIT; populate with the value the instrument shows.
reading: value=2.9 unit=A
